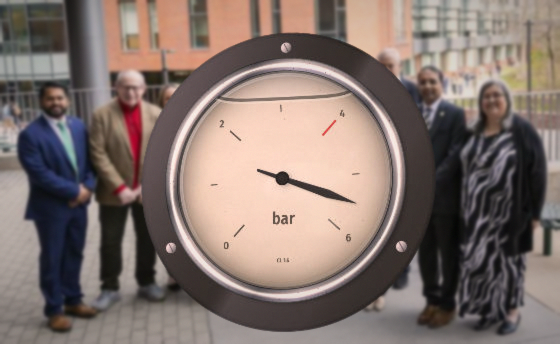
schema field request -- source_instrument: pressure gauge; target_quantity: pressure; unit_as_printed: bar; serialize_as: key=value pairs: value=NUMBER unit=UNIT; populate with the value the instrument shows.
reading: value=5.5 unit=bar
